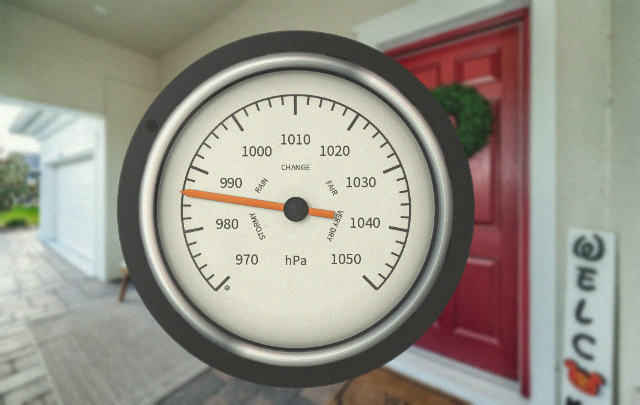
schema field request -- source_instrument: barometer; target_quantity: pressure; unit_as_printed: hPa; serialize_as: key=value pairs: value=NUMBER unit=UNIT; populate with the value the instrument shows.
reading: value=986 unit=hPa
